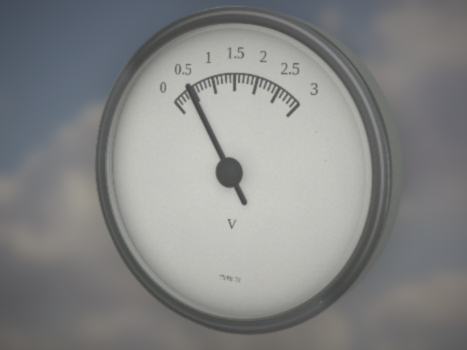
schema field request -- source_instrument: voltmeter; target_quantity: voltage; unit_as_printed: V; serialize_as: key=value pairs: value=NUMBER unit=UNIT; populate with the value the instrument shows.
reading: value=0.5 unit=V
